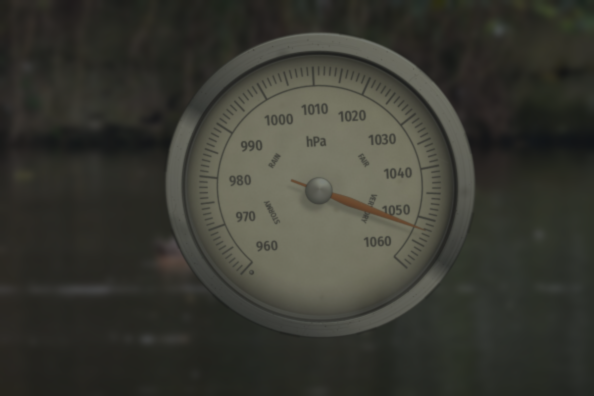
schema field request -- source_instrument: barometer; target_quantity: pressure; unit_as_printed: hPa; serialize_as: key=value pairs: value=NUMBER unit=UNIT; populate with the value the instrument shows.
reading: value=1052 unit=hPa
